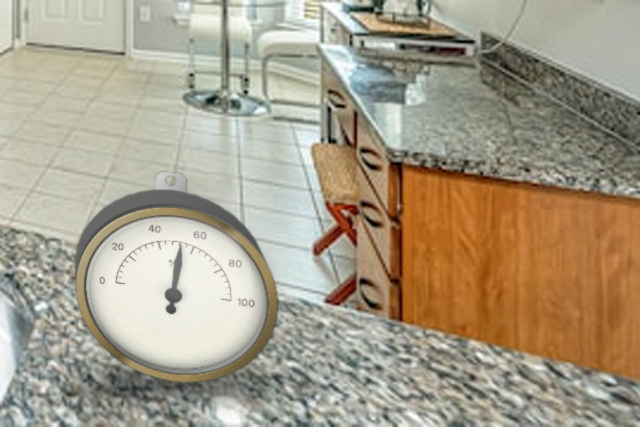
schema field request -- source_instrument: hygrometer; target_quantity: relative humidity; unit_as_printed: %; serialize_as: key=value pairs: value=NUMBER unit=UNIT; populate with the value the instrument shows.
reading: value=52 unit=%
